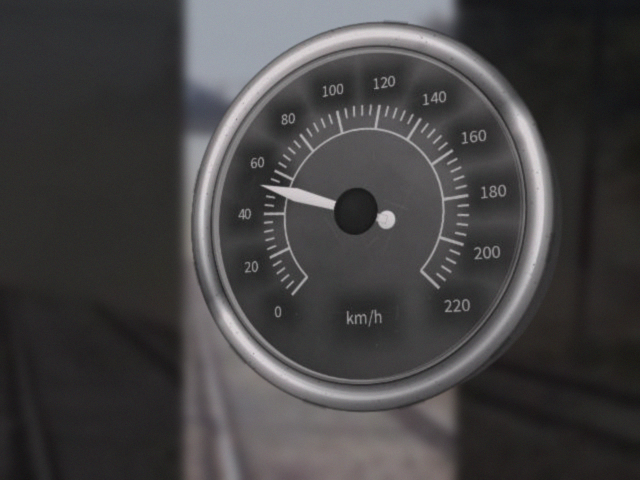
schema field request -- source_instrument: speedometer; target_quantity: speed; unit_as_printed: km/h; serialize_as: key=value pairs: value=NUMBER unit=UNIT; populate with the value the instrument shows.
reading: value=52 unit=km/h
